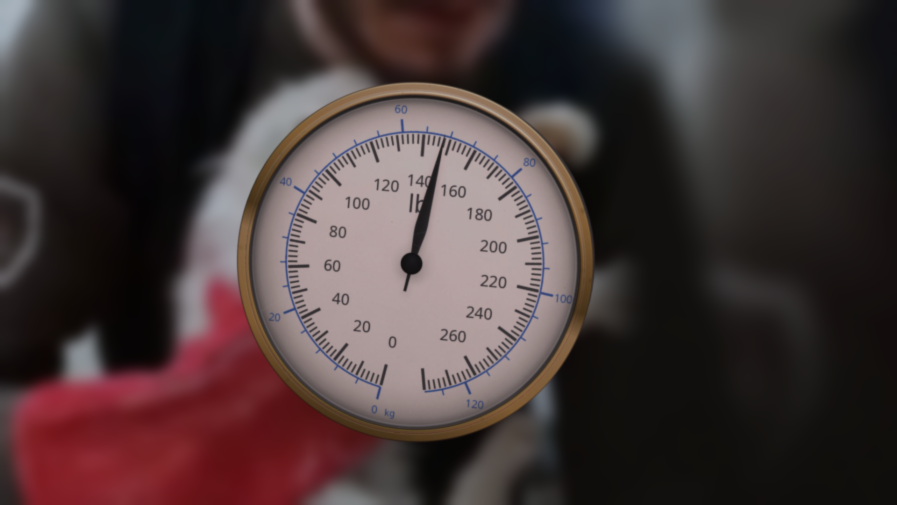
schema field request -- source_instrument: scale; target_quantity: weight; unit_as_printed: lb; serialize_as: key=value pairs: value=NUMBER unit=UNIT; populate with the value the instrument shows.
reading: value=148 unit=lb
